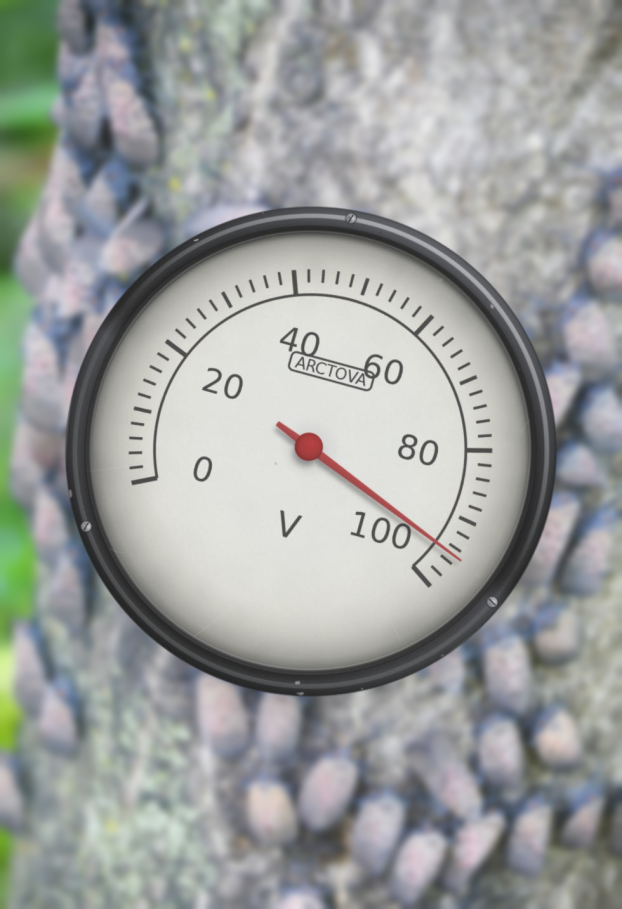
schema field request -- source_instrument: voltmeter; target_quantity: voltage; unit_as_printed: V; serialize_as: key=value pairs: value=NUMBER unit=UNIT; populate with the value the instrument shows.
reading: value=95 unit=V
